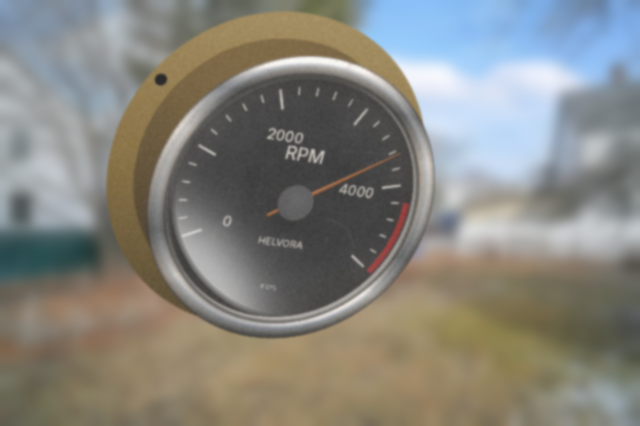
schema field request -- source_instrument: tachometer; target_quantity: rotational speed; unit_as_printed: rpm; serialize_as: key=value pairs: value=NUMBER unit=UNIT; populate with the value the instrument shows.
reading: value=3600 unit=rpm
